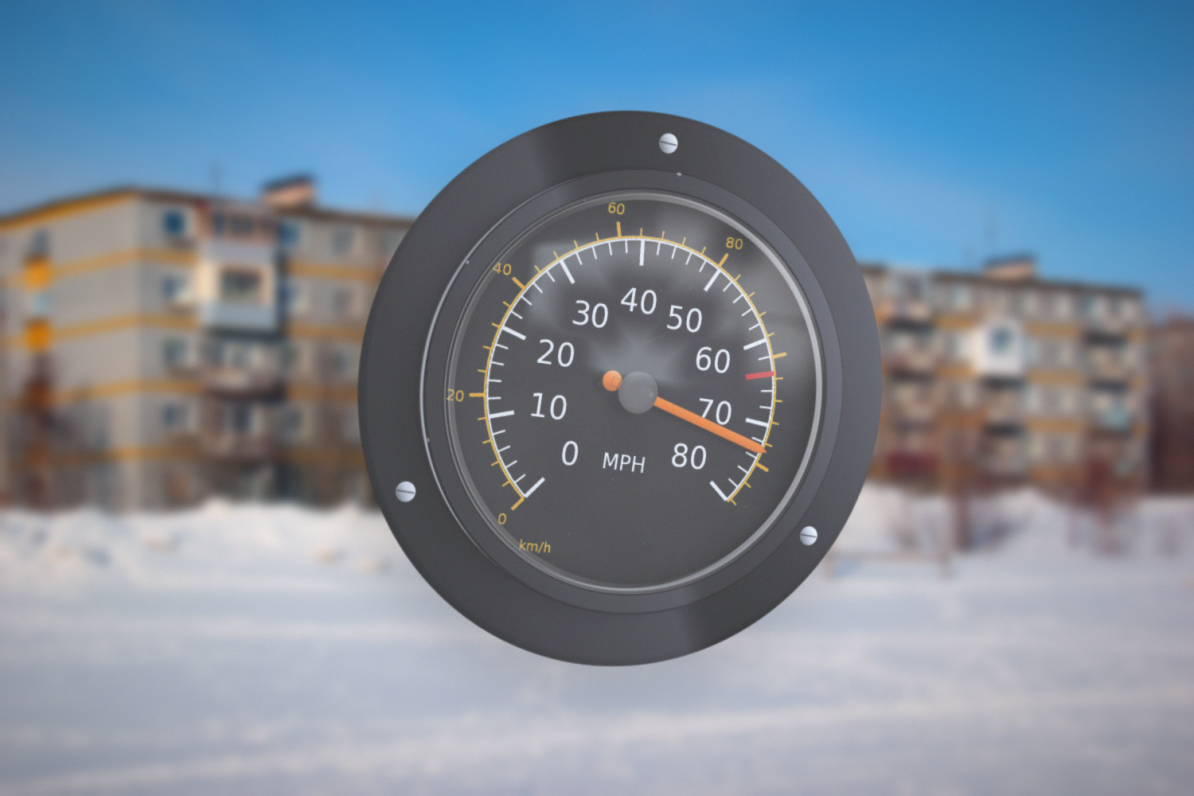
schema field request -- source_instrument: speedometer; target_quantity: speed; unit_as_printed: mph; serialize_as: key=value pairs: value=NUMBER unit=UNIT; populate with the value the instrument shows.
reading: value=73 unit=mph
